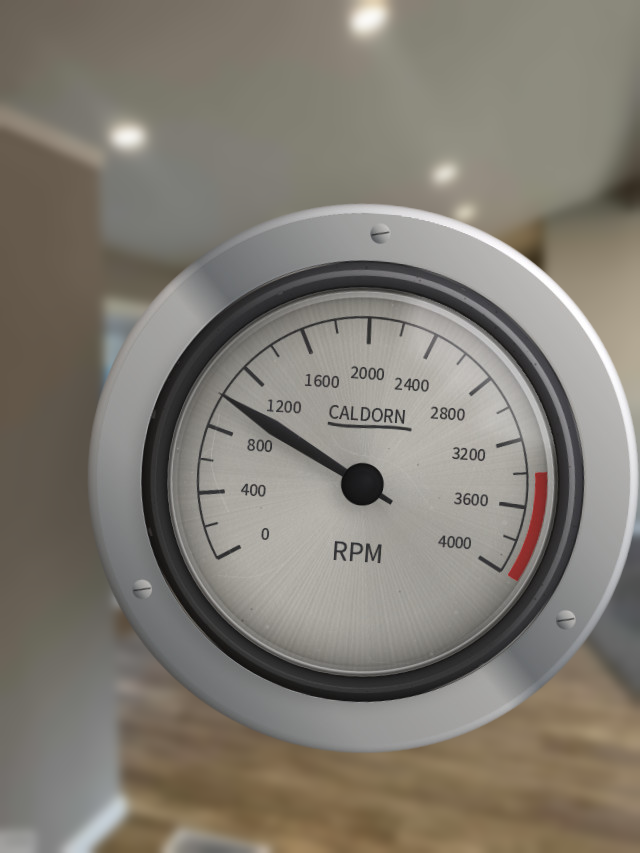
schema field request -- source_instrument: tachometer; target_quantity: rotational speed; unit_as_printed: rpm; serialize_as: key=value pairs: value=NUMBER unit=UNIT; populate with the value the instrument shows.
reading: value=1000 unit=rpm
